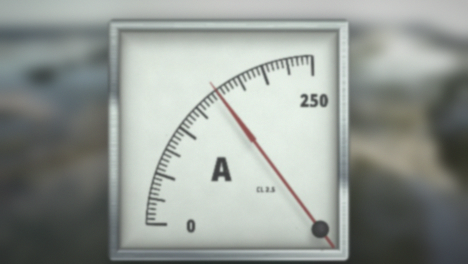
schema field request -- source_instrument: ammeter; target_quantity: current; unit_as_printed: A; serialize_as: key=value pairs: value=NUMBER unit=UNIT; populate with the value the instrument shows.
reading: value=150 unit=A
